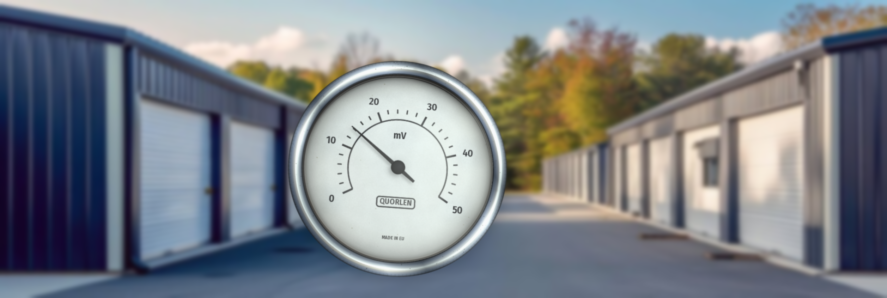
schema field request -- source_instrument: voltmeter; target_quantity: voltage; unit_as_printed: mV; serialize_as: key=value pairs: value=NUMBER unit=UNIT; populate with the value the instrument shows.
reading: value=14 unit=mV
